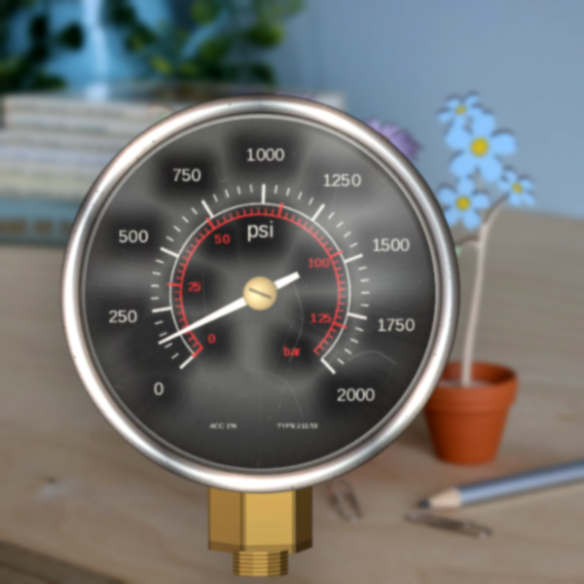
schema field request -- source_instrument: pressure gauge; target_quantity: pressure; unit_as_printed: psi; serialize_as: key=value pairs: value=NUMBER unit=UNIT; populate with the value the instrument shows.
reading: value=125 unit=psi
